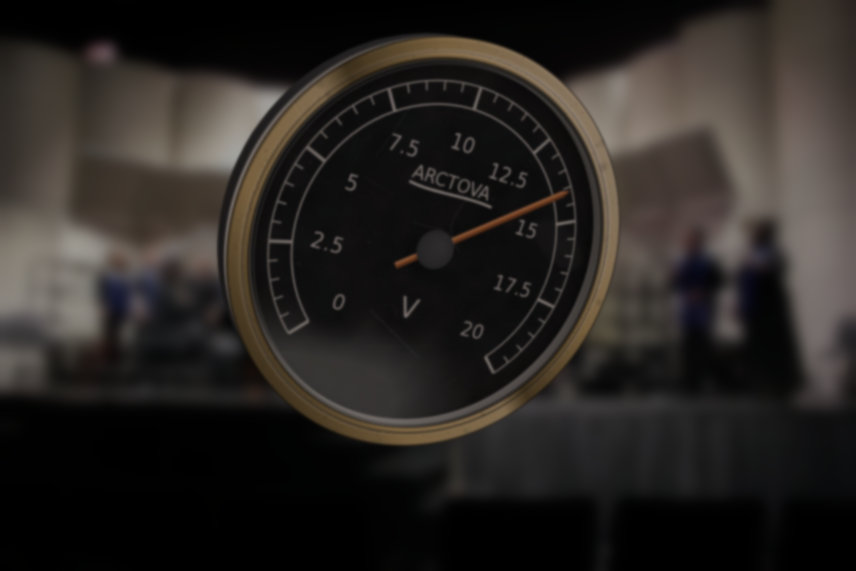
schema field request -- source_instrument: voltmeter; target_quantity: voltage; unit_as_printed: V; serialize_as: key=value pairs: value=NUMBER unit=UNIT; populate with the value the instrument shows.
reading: value=14 unit=V
